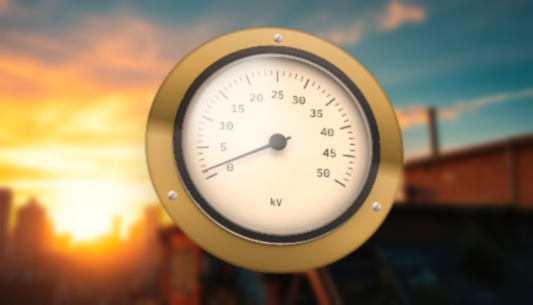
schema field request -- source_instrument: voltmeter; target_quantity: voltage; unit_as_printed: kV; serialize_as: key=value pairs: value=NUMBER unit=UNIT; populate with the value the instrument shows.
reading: value=1 unit=kV
